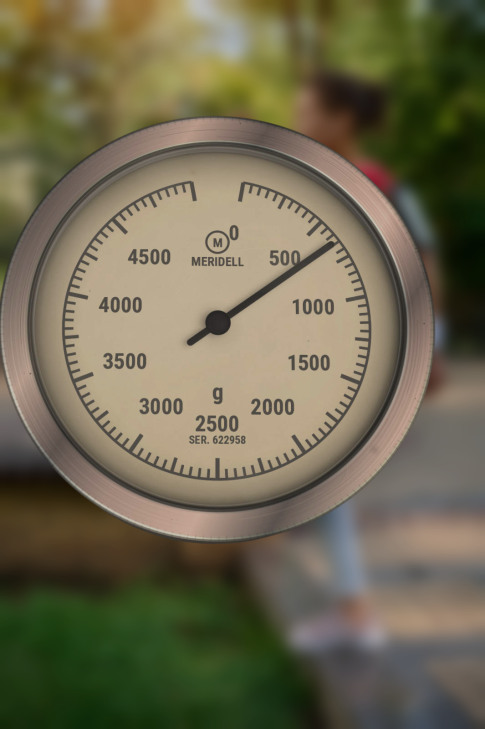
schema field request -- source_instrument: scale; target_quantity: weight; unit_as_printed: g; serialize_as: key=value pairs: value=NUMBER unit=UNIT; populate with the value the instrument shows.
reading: value=650 unit=g
